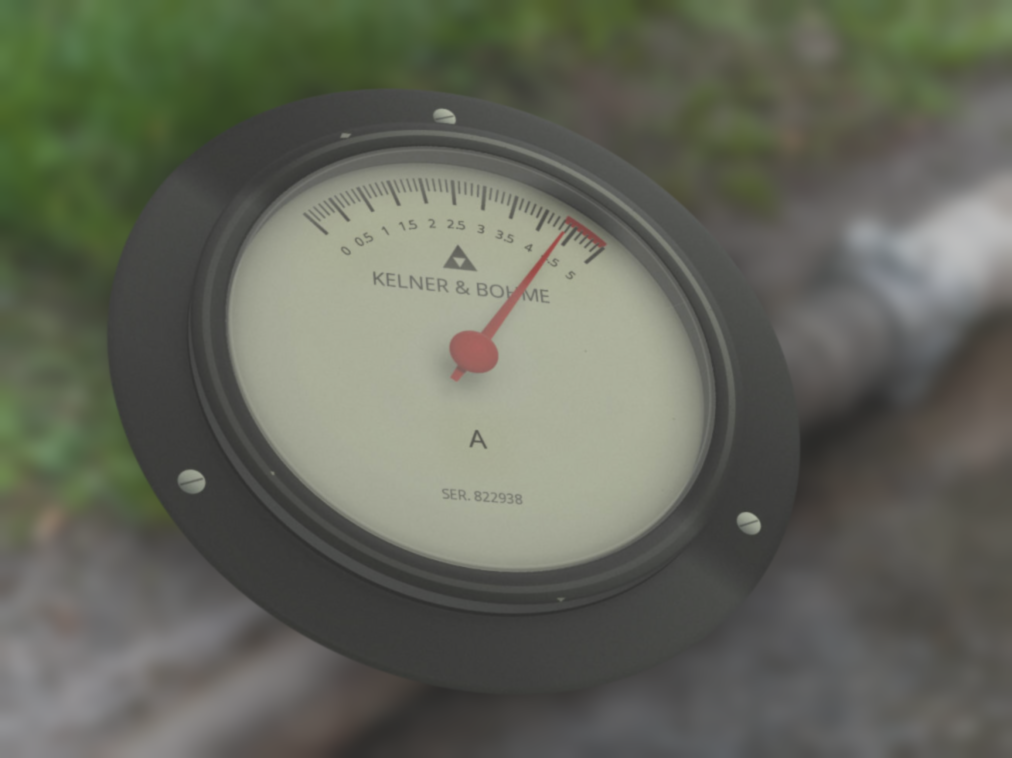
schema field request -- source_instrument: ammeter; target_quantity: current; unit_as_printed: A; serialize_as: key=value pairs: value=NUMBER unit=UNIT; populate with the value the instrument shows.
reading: value=4.4 unit=A
